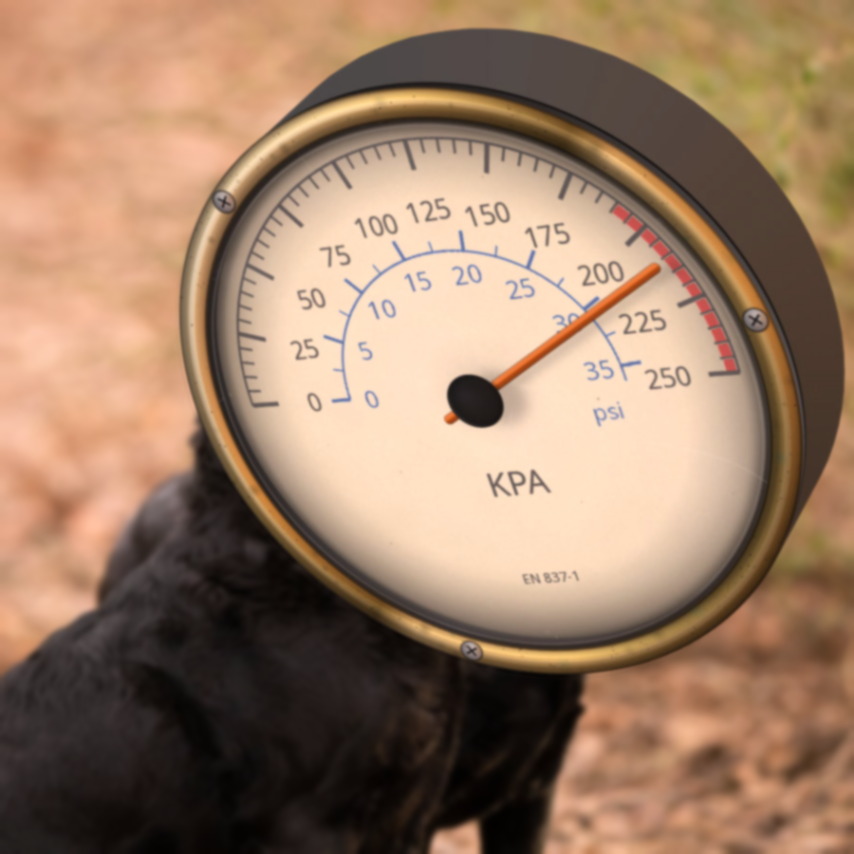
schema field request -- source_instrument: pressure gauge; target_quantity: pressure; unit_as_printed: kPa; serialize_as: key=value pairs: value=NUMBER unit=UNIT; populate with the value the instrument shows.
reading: value=210 unit=kPa
